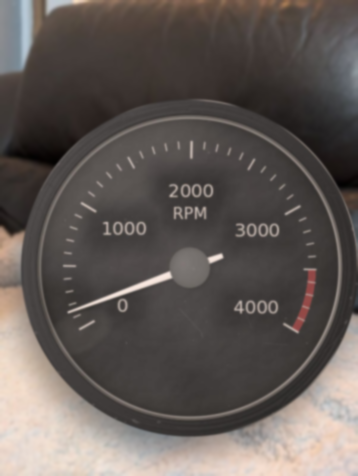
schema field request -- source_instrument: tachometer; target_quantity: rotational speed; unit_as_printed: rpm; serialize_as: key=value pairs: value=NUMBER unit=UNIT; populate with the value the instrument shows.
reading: value=150 unit=rpm
